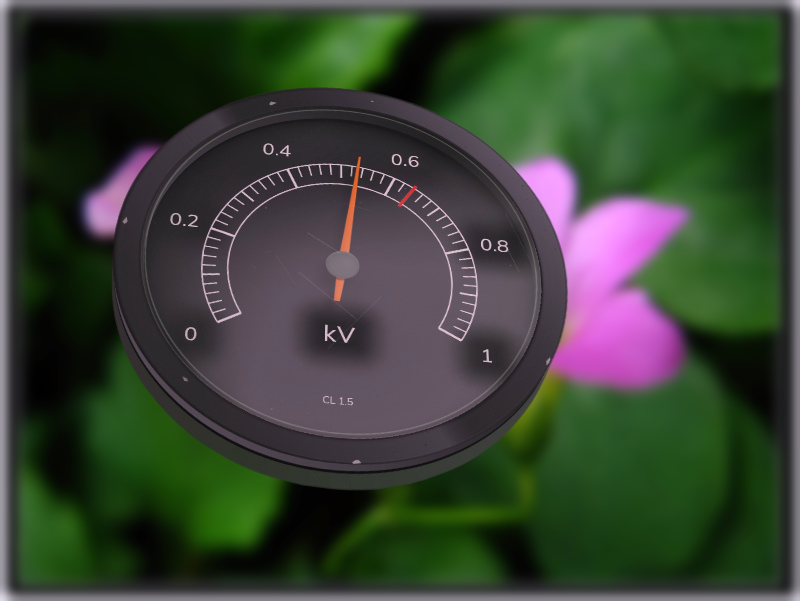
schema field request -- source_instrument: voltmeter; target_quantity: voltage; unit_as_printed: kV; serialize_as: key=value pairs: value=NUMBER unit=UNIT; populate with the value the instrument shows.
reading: value=0.53 unit=kV
